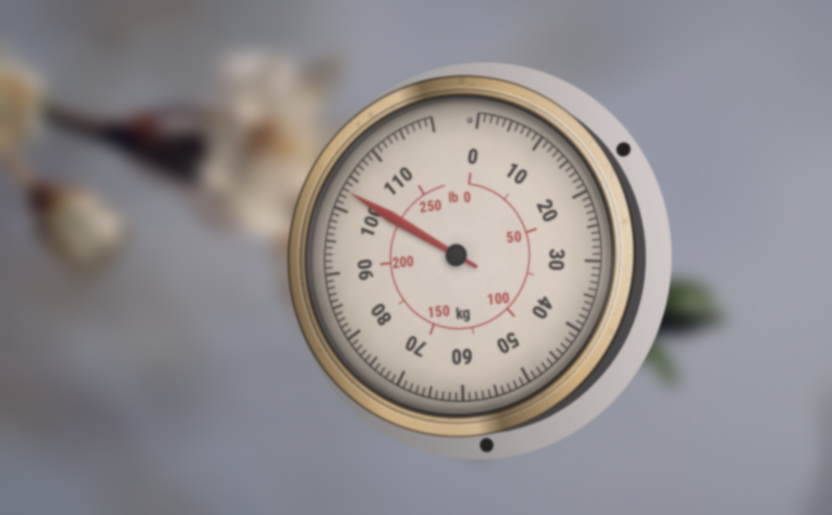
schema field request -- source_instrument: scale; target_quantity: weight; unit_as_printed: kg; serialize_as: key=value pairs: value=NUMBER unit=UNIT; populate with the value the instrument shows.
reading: value=103 unit=kg
